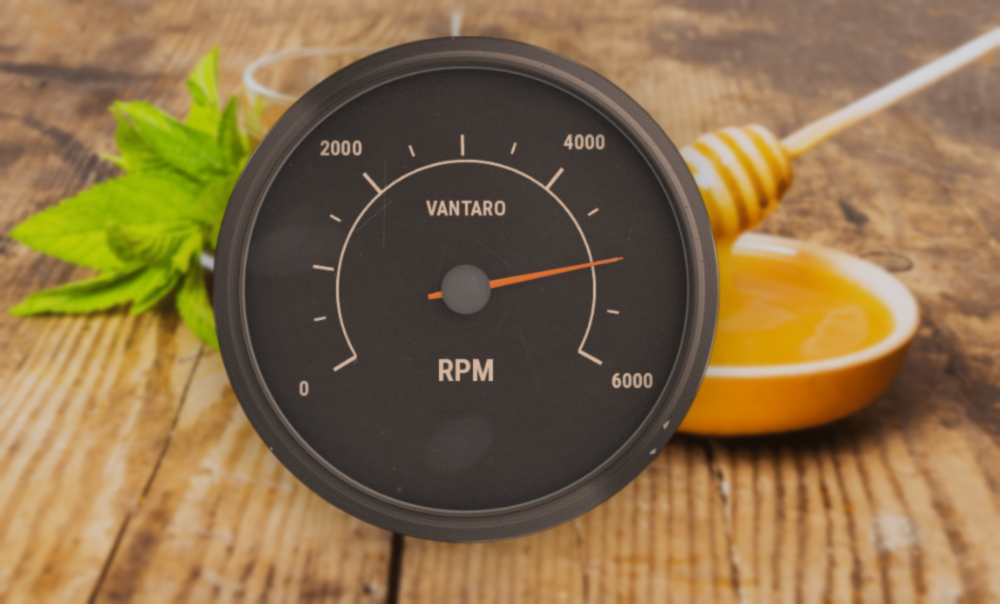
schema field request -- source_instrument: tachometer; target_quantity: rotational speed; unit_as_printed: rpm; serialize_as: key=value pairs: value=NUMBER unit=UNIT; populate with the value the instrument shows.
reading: value=5000 unit=rpm
